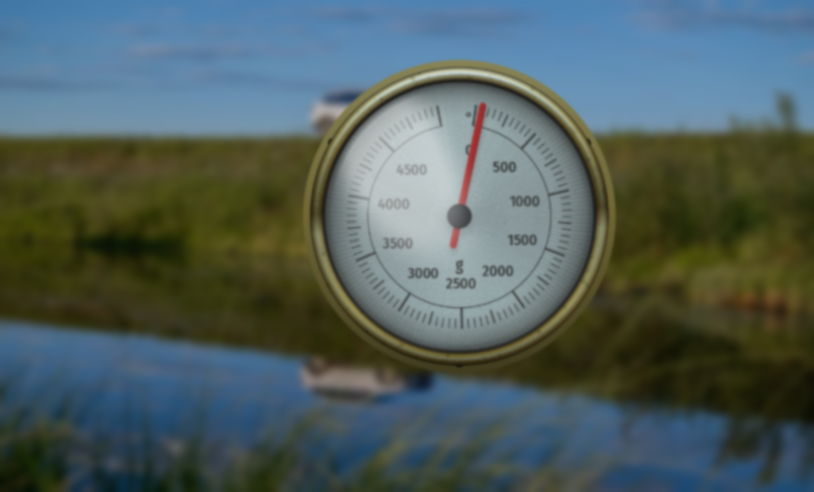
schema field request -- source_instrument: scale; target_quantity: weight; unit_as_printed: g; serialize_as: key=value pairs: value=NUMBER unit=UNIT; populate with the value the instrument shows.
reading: value=50 unit=g
